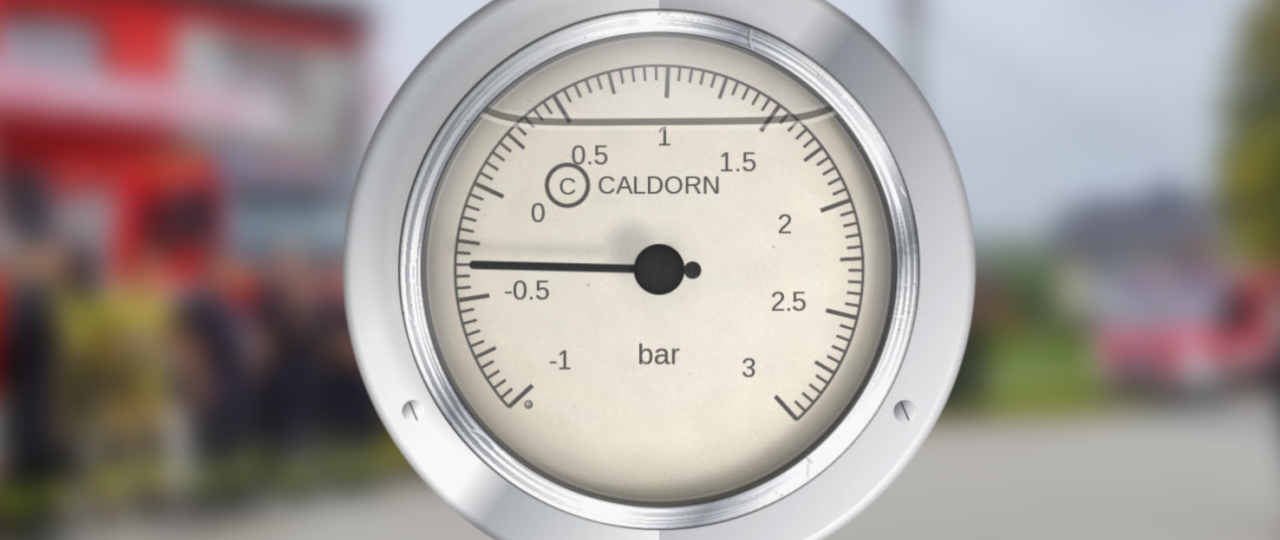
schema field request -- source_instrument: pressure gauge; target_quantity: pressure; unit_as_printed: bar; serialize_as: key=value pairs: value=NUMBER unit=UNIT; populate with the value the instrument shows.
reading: value=-0.35 unit=bar
